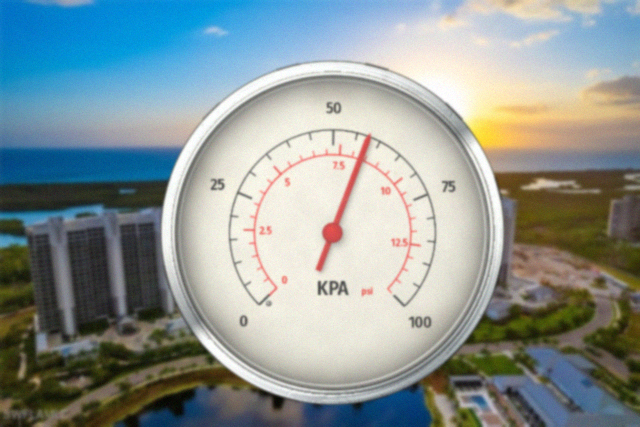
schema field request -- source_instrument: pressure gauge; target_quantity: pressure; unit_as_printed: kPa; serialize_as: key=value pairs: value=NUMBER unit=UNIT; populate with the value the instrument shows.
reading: value=57.5 unit=kPa
